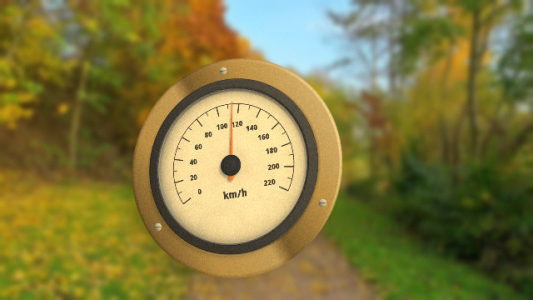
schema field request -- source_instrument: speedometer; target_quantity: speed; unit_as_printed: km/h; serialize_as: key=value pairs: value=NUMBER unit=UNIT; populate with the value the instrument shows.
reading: value=115 unit=km/h
